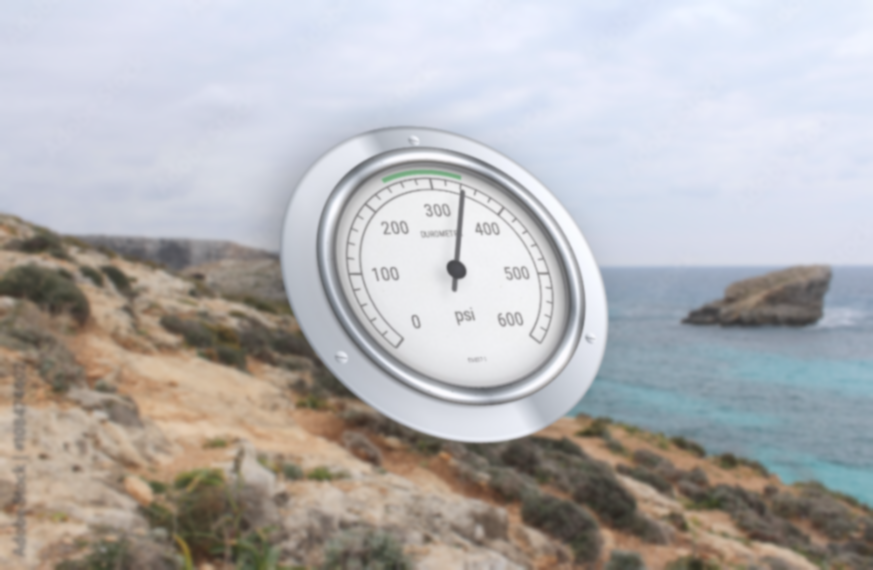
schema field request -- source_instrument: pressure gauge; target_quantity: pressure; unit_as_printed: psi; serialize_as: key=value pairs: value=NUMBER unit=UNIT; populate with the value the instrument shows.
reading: value=340 unit=psi
